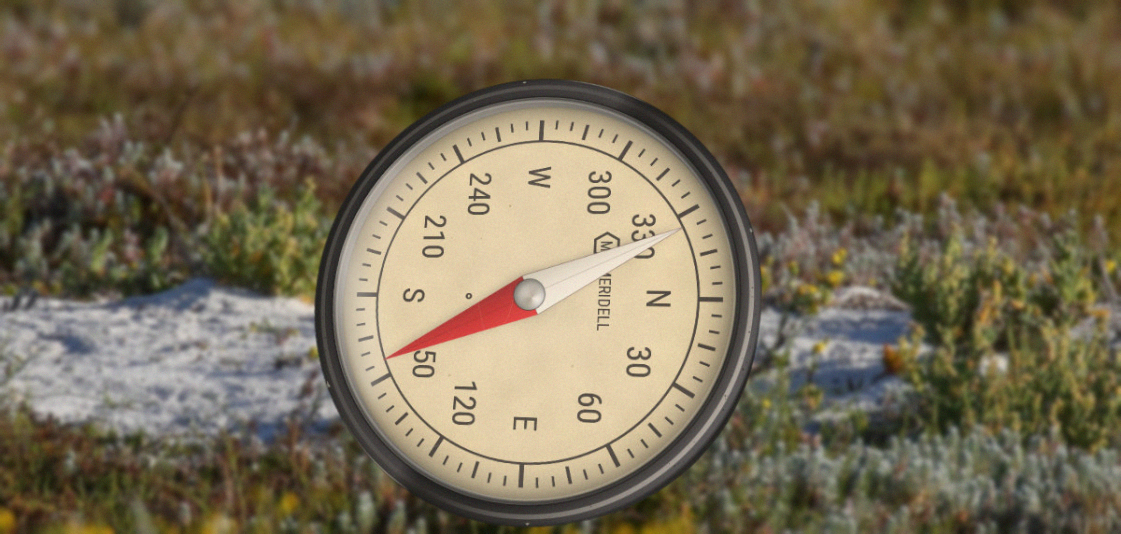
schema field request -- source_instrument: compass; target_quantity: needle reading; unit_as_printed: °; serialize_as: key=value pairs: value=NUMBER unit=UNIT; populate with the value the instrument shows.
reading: value=155 unit=°
